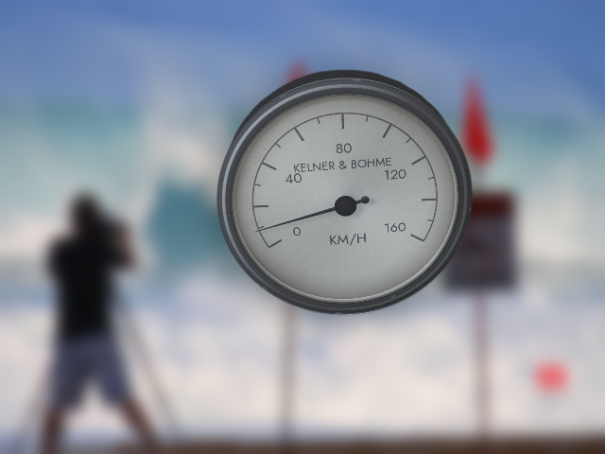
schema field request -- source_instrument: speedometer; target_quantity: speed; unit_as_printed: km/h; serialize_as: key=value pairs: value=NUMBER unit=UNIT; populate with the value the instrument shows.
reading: value=10 unit=km/h
